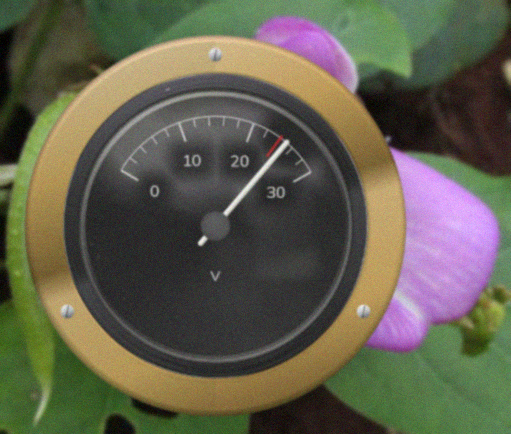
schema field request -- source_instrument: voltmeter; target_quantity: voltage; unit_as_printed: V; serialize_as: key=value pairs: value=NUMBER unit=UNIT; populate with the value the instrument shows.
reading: value=25 unit=V
